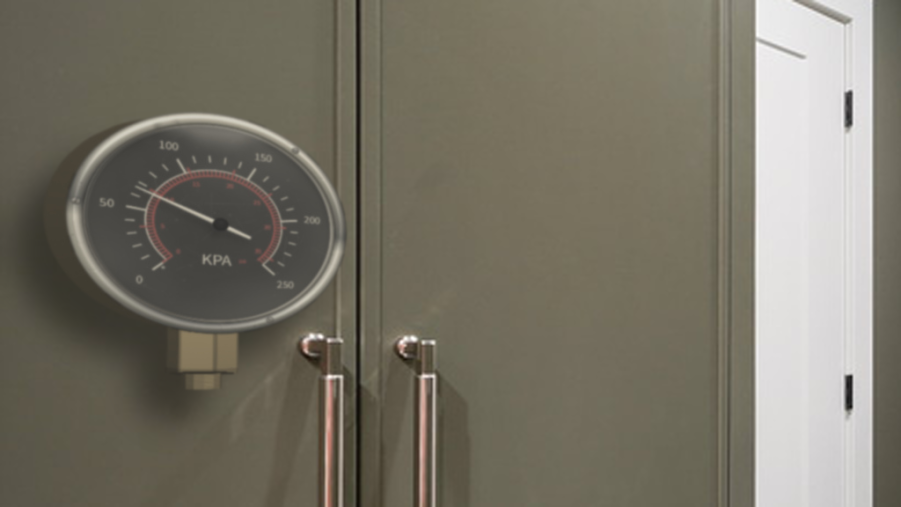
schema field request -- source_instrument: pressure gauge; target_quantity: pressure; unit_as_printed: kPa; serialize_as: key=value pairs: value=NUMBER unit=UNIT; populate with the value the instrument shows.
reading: value=65 unit=kPa
